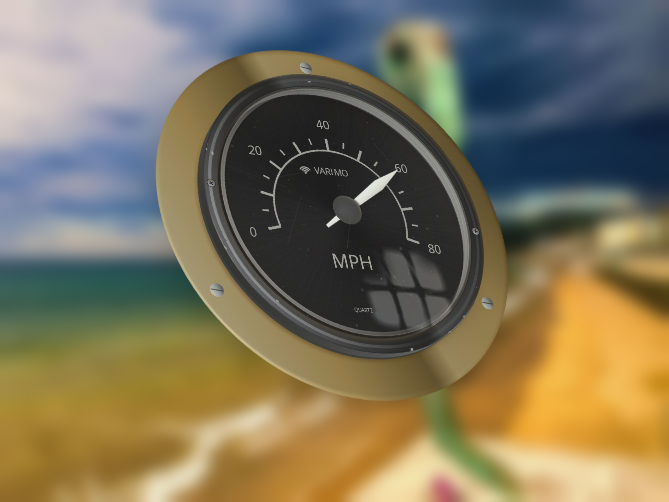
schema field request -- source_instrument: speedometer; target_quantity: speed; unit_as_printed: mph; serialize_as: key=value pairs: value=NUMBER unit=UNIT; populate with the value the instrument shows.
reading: value=60 unit=mph
